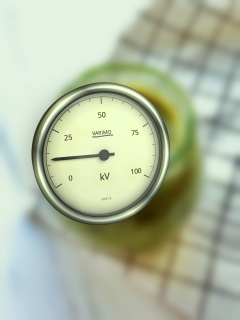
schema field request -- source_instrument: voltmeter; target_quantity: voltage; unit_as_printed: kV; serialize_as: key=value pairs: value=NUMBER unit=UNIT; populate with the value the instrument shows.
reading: value=12.5 unit=kV
